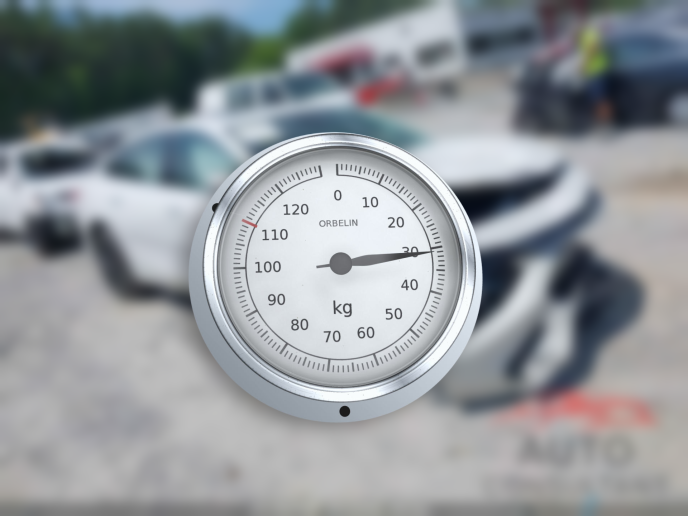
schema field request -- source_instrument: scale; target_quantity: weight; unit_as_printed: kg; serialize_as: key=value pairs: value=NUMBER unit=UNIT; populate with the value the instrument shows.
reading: value=31 unit=kg
